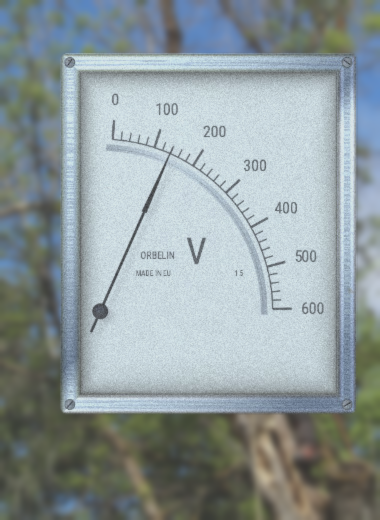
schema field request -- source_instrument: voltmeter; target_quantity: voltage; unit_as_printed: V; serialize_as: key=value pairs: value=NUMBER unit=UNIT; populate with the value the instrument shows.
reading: value=140 unit=V
